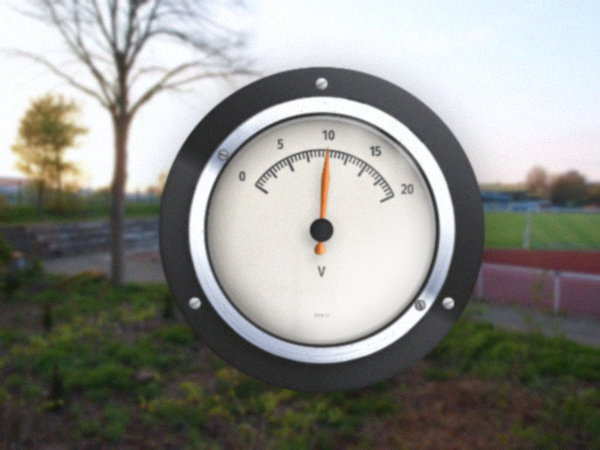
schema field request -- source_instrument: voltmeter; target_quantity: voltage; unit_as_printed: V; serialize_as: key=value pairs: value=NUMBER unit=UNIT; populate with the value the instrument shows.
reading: value=10 unit=V
